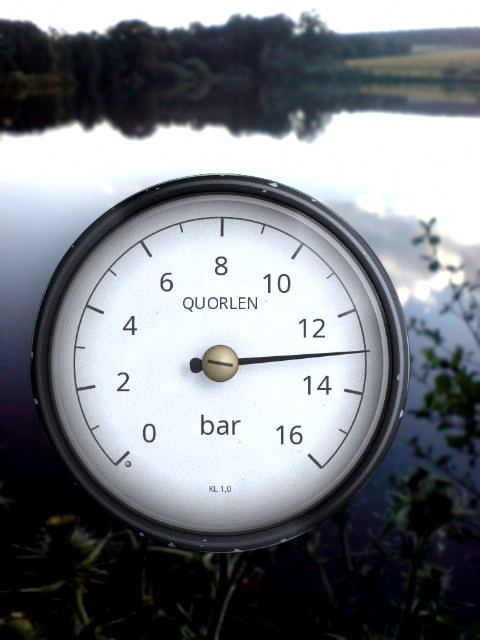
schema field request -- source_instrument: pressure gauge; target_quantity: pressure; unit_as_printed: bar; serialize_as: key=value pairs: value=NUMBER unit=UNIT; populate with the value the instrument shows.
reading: value=13 unit=bar
